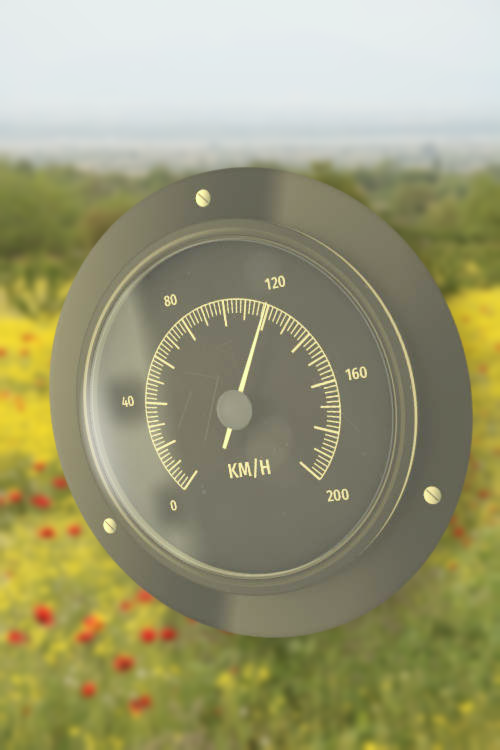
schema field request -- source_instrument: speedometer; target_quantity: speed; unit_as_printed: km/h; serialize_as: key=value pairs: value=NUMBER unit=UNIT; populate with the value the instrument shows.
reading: value=120 unit=km/h
